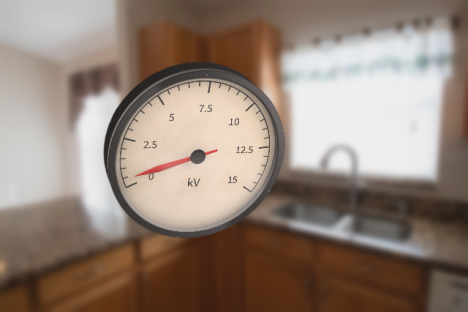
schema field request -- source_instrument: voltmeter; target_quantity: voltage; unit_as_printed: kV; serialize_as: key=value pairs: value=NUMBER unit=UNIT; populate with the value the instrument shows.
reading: value=0.5 unit=kV
